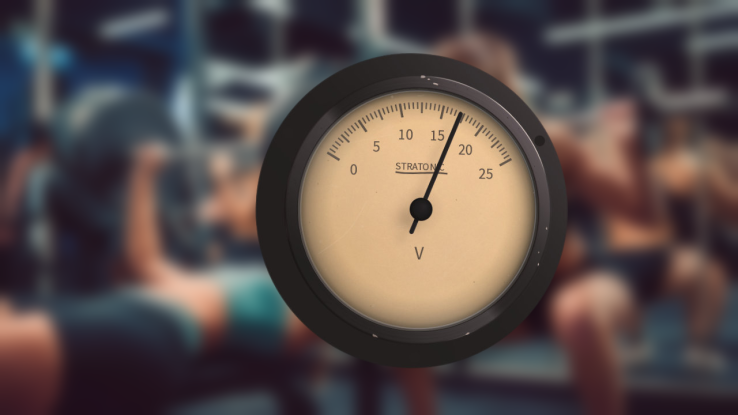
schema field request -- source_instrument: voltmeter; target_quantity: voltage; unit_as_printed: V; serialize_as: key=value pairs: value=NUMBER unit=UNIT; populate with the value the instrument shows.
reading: value=17 unit=V
